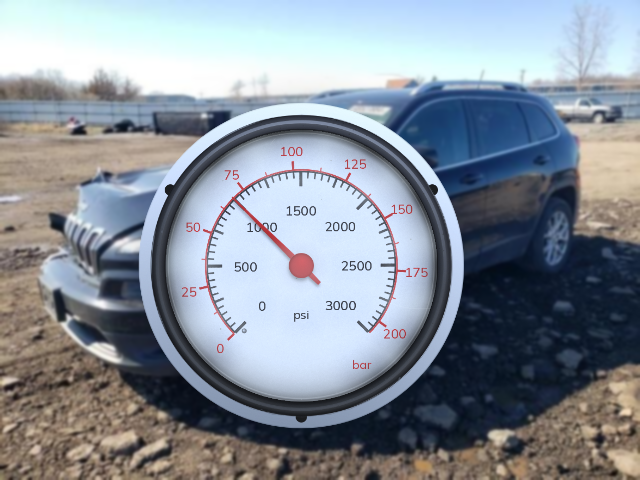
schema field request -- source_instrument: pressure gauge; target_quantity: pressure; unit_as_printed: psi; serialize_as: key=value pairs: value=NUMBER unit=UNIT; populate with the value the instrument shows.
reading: value=1000 unit=psi
